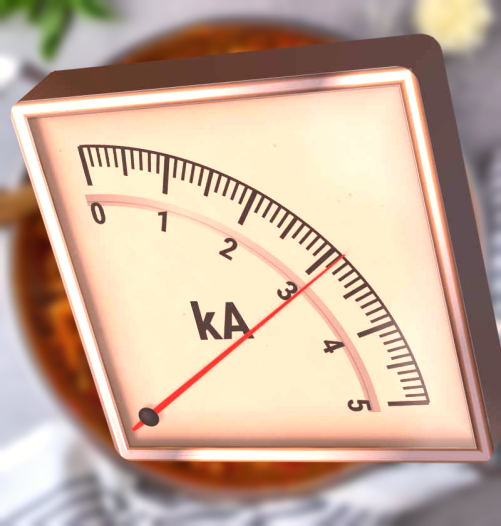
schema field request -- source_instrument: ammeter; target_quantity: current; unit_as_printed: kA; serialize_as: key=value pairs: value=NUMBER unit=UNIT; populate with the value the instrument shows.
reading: value=3.1 unit=kA
